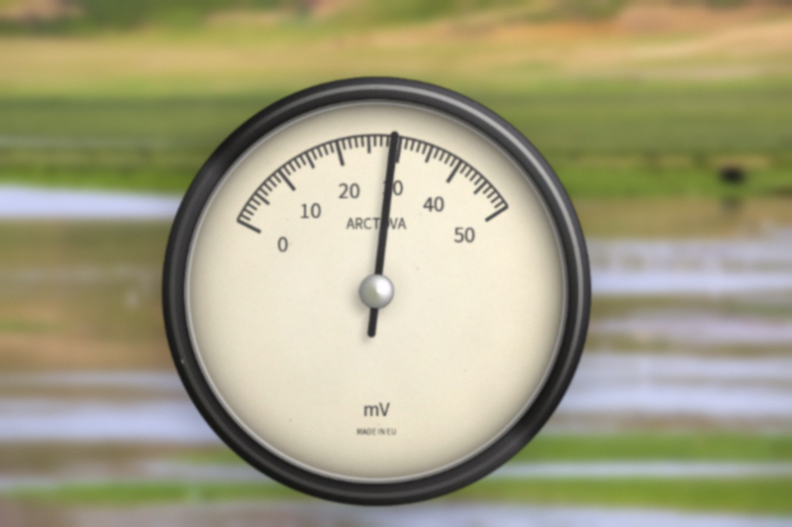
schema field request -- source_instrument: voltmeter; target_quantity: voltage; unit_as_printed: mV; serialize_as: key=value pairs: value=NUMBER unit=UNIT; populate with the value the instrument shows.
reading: value=29 unit=mV
